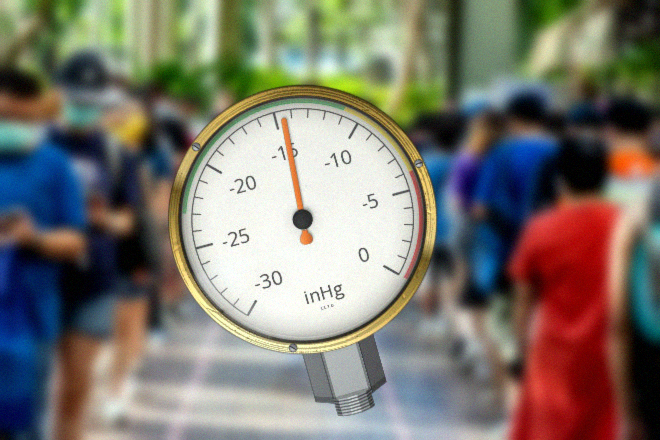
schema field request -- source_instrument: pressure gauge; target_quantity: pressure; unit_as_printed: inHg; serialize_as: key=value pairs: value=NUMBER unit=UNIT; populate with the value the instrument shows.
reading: value=-14.5 unit=inHg
